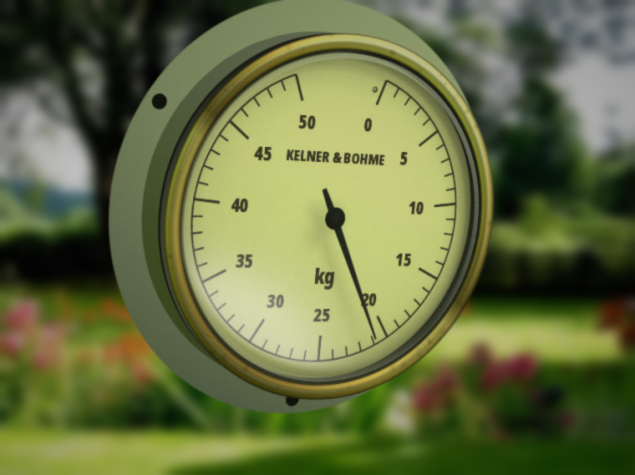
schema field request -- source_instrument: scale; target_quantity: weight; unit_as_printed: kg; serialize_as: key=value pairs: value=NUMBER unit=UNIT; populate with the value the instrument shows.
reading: value=21 unit=kg
